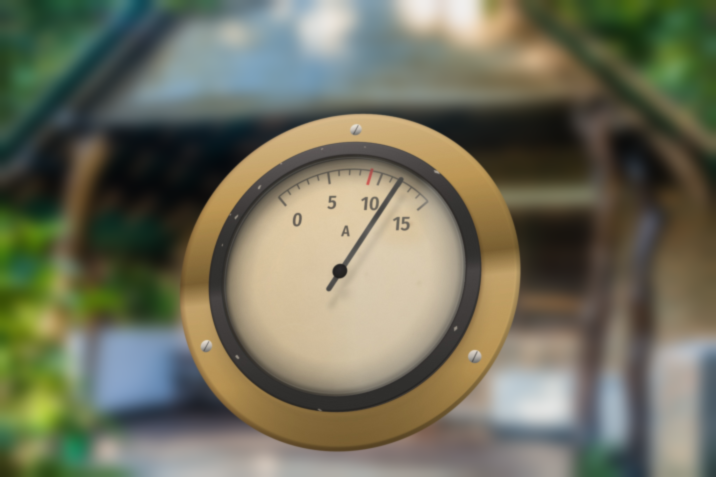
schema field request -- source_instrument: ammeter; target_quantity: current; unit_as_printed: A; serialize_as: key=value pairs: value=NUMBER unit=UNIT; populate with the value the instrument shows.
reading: value=12 unit=A
